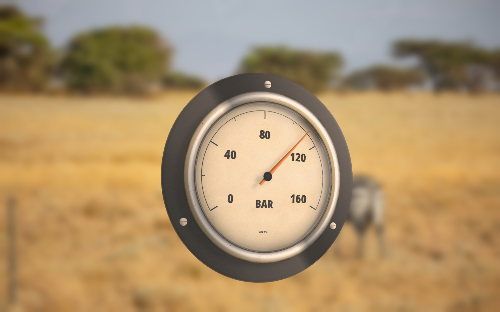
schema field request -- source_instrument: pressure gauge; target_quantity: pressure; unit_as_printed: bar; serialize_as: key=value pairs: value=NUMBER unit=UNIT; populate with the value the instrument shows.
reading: value=110 unit=bar
